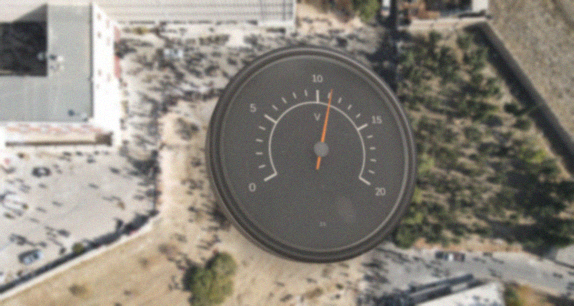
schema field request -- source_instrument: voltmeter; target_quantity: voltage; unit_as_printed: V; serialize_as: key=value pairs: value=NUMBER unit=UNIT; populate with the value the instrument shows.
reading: value=11 unit=V
